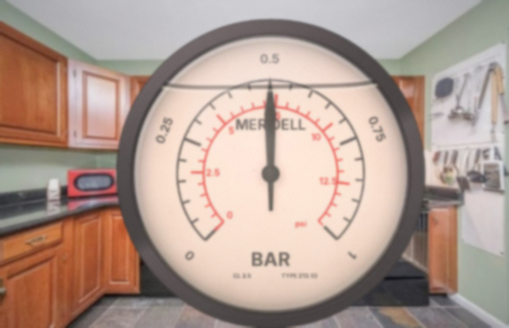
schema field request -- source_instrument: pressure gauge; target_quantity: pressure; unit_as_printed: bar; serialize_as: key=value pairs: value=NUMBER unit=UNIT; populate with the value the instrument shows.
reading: value=0.5 unit=bar
